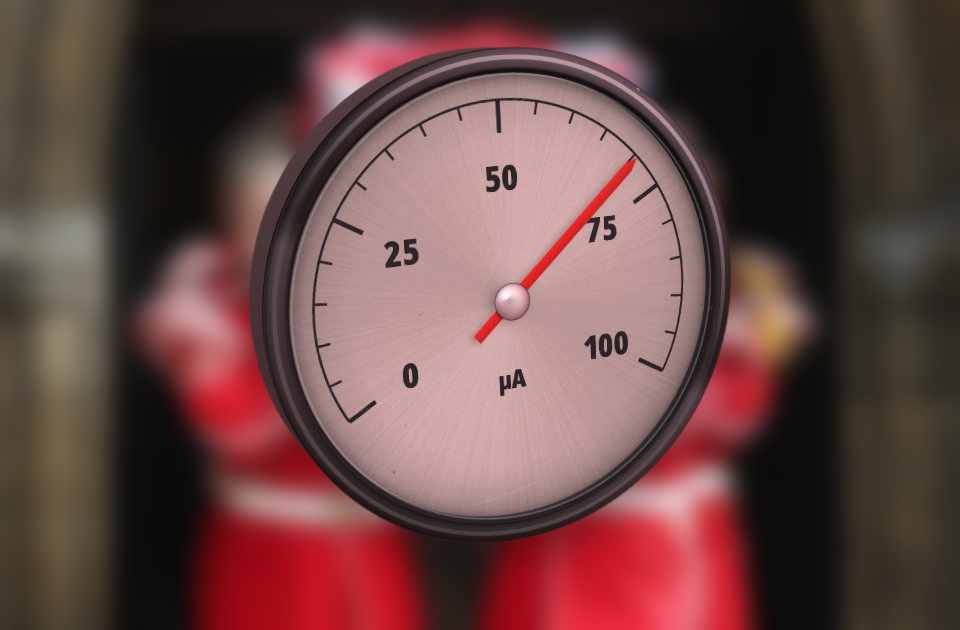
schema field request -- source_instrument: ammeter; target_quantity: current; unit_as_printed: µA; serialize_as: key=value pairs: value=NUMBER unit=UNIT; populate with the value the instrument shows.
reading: value=70 unit=µA
